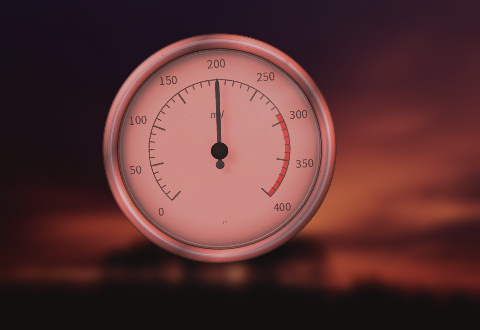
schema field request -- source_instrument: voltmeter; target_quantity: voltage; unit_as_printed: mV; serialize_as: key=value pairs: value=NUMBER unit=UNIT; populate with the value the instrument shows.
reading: value=200 unit=mV
